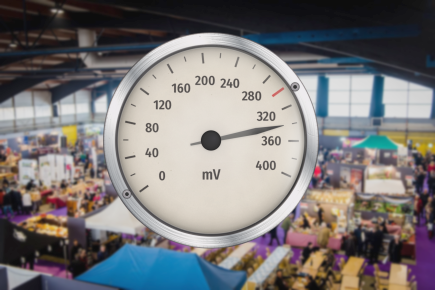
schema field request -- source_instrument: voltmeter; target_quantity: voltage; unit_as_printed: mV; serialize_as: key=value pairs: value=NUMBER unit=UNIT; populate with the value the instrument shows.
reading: value=340 unit=mV
